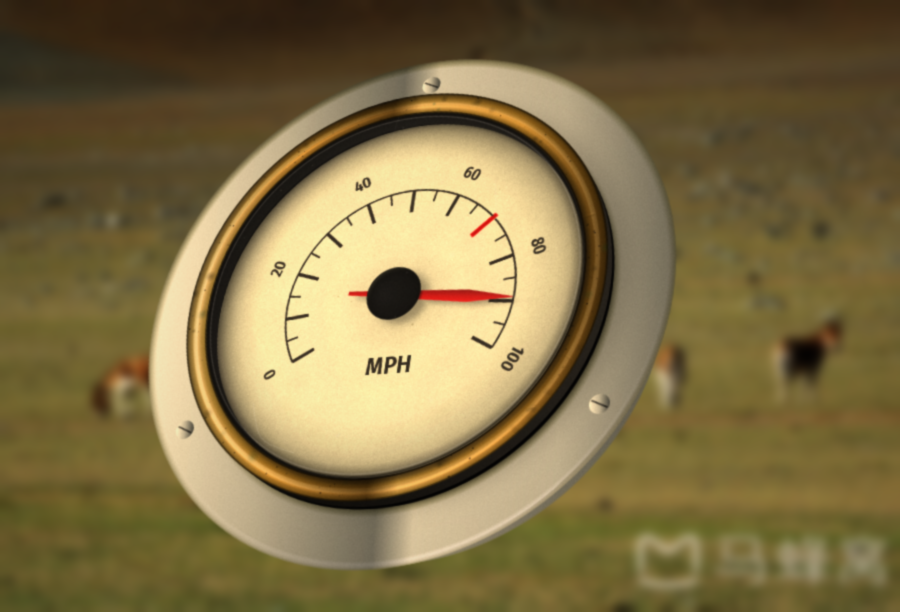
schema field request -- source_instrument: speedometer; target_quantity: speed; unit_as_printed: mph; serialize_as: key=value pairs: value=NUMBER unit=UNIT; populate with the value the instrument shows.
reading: value=90 unit=mph
